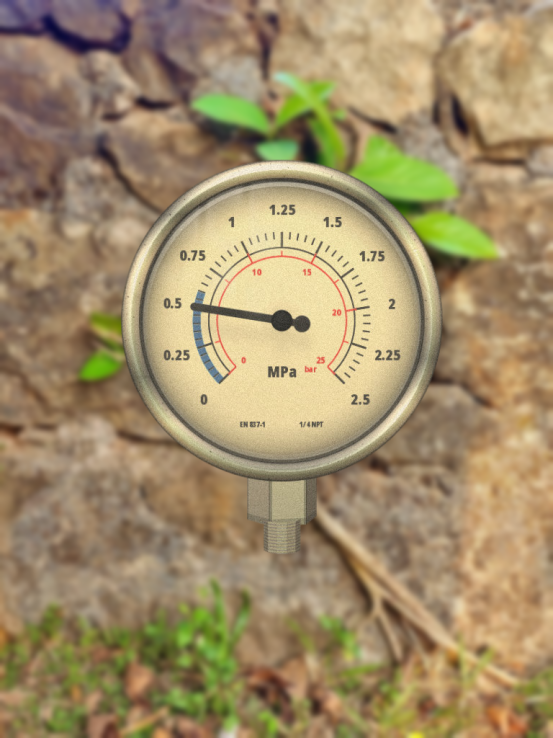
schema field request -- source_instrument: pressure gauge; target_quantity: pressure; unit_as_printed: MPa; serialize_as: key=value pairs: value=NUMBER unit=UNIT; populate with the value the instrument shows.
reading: value=0.5 unit=MPa
